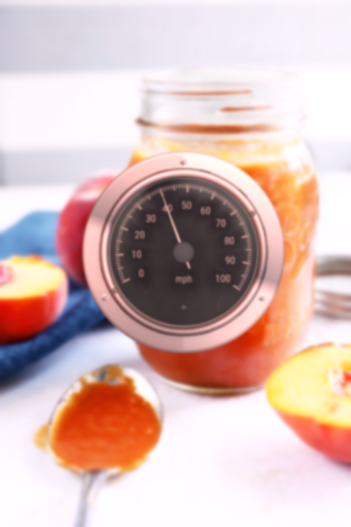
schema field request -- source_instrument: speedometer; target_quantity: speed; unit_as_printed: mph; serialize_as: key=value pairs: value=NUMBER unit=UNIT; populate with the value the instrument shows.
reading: value=40 unit=mph
